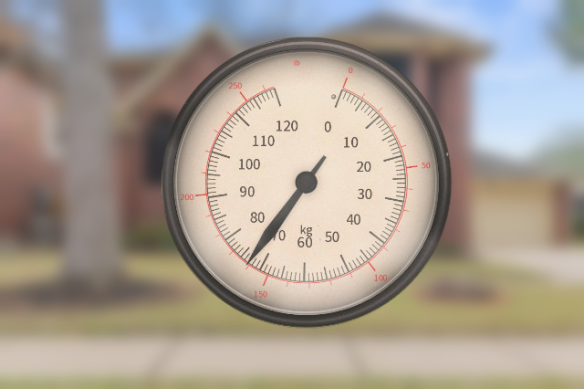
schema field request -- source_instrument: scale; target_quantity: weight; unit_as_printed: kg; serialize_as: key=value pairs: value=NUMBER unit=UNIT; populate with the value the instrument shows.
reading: value=73 unit=kg
